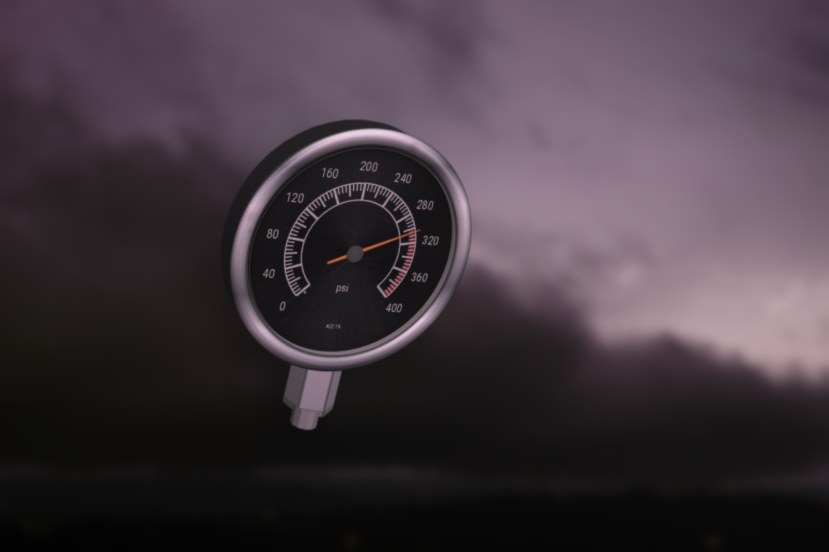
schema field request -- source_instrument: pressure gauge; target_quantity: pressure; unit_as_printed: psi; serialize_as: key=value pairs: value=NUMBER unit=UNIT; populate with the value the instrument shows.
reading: value=300 unit=psi
